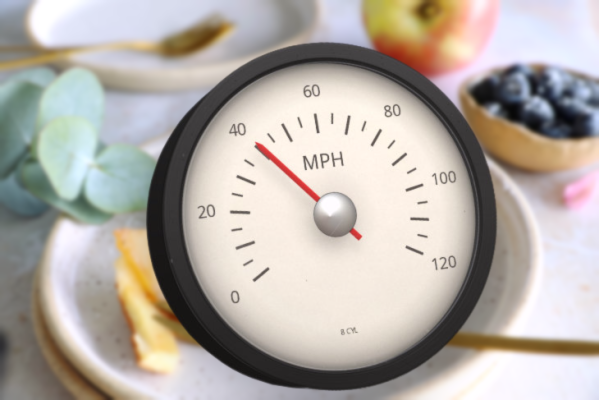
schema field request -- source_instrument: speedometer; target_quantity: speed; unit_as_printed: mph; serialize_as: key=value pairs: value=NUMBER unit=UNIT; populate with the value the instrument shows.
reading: value=40 unit=mph
